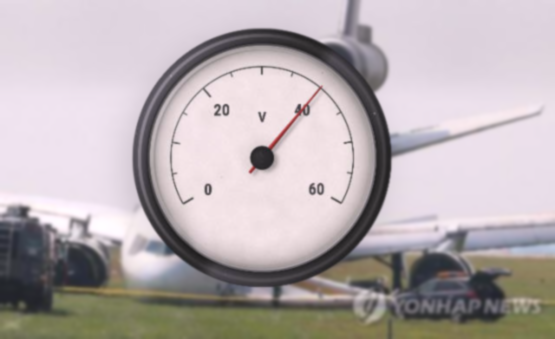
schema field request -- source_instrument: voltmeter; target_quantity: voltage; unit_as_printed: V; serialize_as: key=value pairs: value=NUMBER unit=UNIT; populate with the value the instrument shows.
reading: value=40 unit=V
